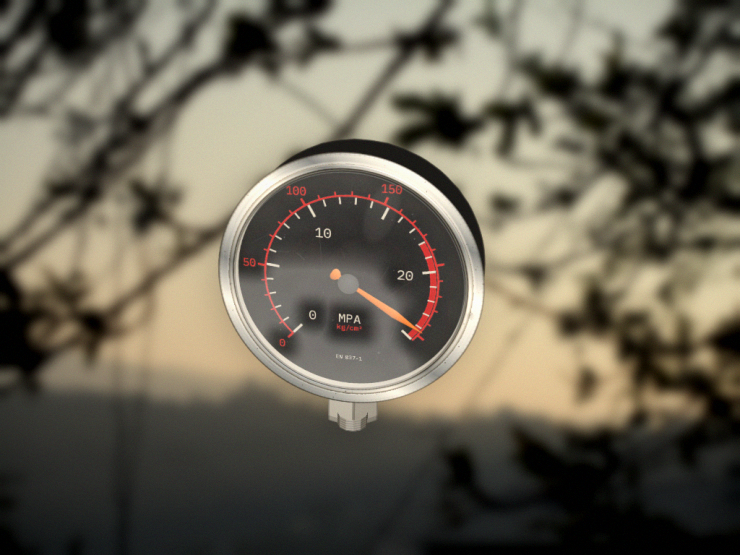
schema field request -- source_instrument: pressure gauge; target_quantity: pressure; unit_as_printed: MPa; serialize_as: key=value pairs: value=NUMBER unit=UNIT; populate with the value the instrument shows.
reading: value=24 unit=MPa
